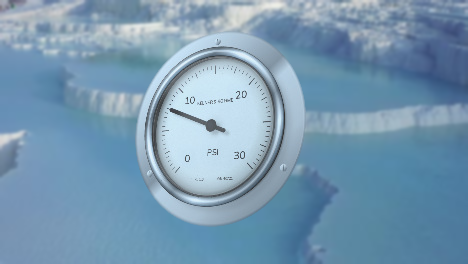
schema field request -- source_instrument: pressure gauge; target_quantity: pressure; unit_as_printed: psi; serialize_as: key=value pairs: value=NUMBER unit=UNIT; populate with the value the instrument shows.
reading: value=7.5 unit=psi
